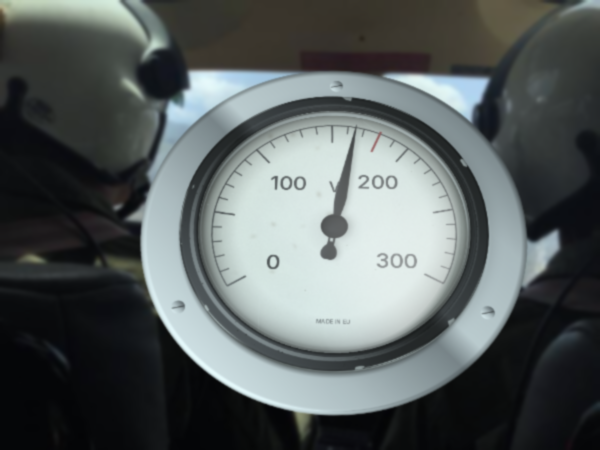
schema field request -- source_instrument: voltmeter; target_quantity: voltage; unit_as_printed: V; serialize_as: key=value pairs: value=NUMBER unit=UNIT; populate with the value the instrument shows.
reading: value=165 unit=V
